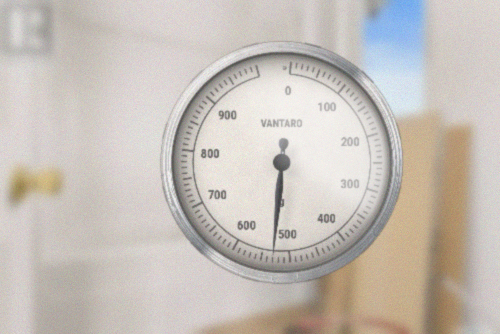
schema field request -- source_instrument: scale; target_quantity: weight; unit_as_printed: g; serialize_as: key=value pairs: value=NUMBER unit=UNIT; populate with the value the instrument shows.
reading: value=530 unit=g
